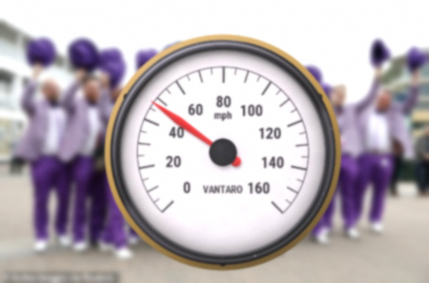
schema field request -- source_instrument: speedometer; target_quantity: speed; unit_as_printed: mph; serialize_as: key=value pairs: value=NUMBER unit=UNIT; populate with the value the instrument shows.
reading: value=47.5 unit=mph
